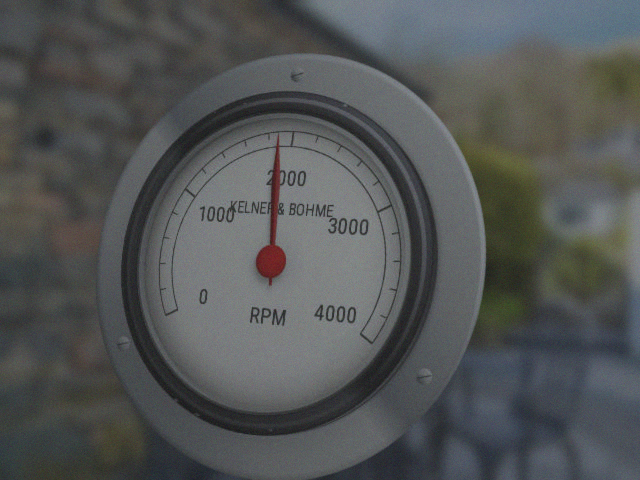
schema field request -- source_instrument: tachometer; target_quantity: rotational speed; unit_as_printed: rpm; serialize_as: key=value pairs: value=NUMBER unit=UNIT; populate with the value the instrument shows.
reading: value=1900 unit=rpm
